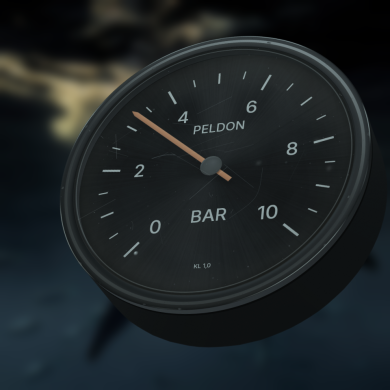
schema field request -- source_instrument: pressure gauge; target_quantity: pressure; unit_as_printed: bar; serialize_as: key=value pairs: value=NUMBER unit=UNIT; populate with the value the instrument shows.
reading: value=3.25 unit=bar
